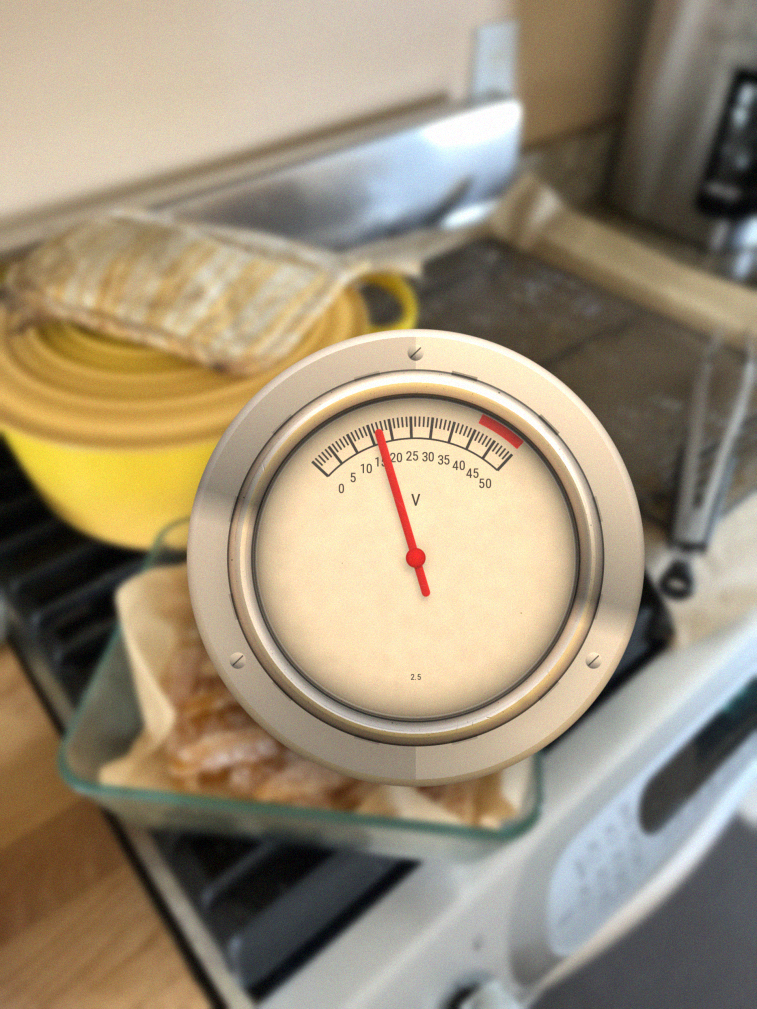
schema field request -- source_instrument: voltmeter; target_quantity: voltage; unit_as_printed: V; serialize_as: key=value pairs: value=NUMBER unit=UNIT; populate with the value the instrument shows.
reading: value=17 unit=V
